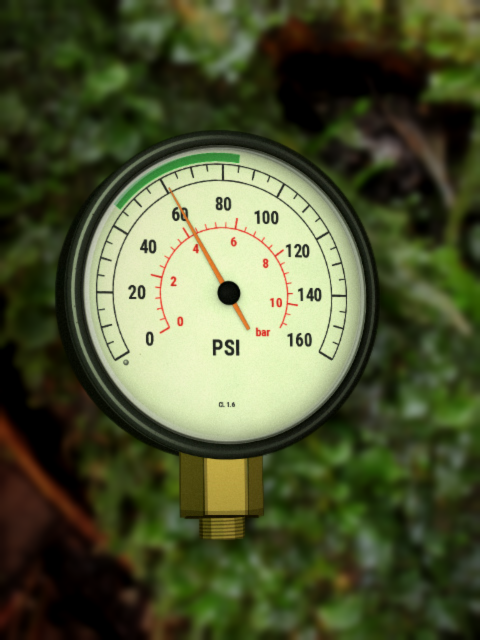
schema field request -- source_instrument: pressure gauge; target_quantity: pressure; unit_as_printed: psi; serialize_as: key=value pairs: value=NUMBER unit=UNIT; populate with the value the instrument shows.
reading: value=60 unit=psi
